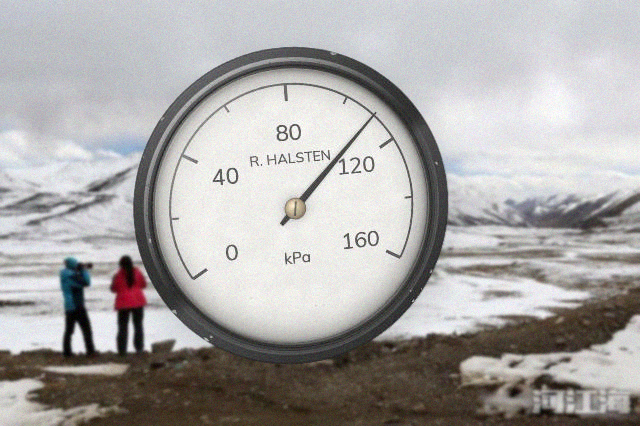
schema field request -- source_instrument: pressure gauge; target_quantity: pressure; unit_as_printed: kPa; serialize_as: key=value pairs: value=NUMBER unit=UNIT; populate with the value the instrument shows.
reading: value=110 unit=kPa
